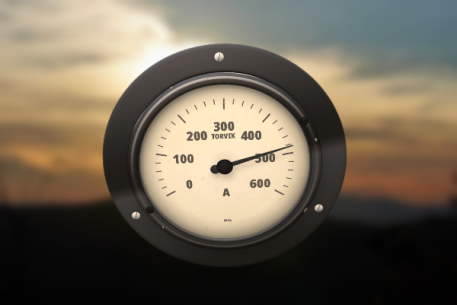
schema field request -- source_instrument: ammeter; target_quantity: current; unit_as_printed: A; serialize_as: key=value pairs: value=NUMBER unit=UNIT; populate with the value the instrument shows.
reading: value=480 unit=A
